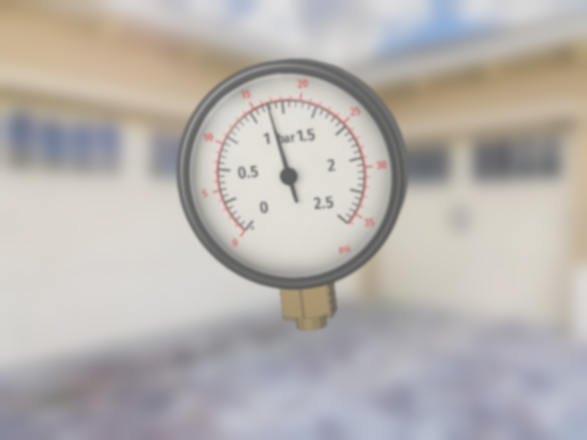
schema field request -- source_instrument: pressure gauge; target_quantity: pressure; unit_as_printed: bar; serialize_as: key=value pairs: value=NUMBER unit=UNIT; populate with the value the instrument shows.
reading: value=1.15 unit=bar
